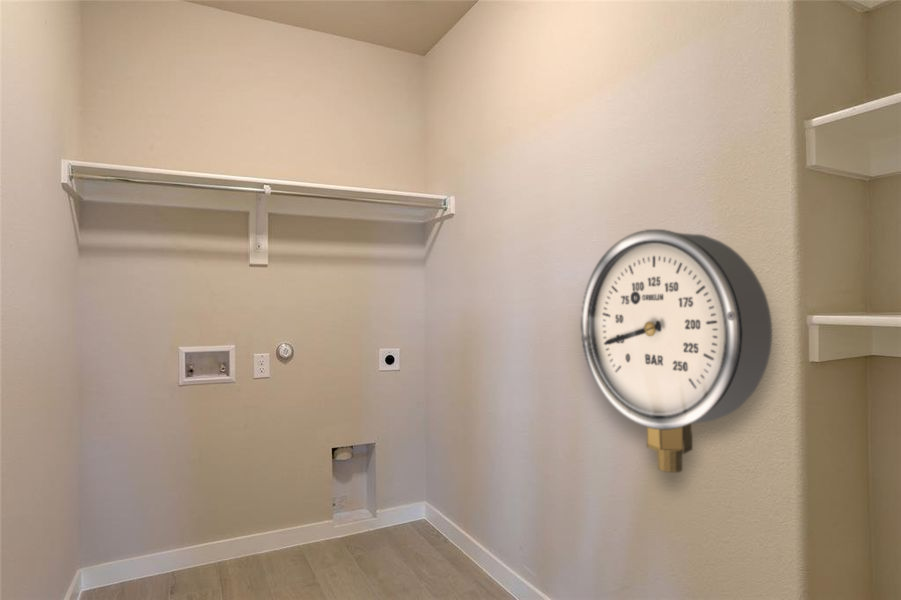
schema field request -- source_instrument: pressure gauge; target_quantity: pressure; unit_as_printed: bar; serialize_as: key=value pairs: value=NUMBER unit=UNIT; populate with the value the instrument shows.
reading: value=25 unit=bar
